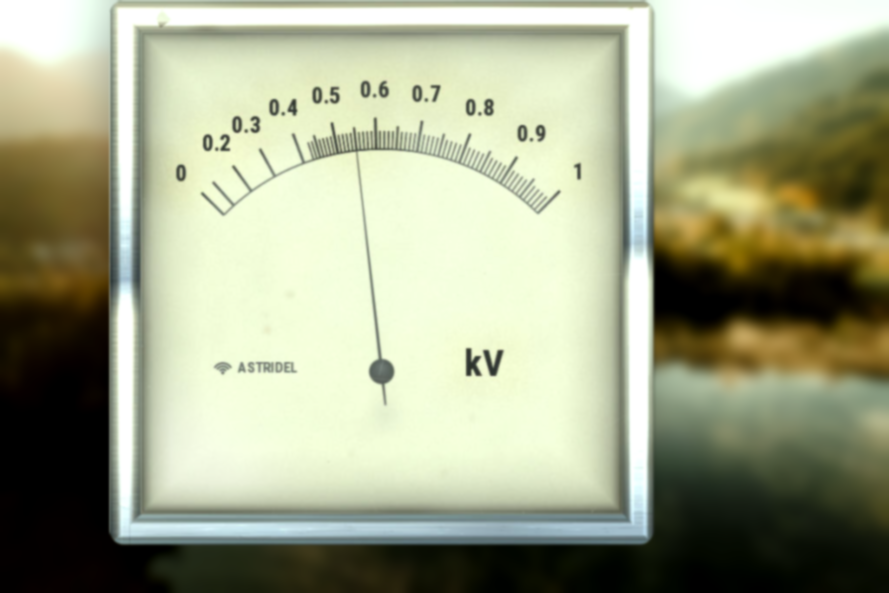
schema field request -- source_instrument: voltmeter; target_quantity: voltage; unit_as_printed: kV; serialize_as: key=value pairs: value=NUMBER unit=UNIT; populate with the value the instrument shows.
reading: value=0.55 unit=kV
